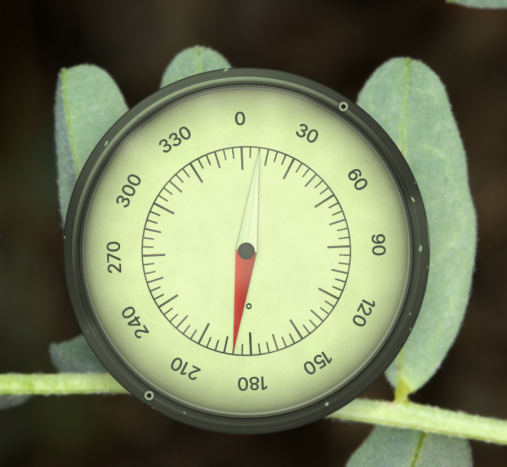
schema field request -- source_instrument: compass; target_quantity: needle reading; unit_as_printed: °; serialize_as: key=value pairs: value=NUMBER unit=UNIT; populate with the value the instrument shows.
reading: value=190 unit=°
